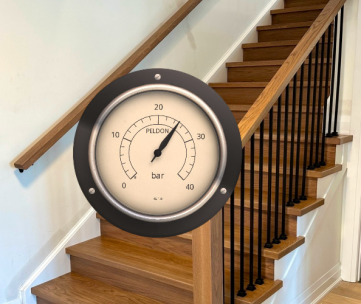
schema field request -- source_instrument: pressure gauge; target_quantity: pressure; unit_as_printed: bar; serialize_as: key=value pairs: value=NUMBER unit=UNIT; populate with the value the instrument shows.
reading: value=25 unit=bar
